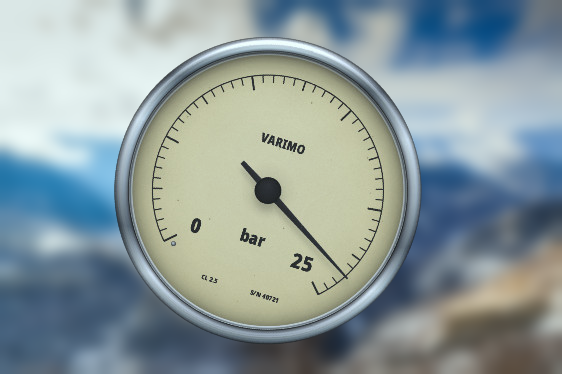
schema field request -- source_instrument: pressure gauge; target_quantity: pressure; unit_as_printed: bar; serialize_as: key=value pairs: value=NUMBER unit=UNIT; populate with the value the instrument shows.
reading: value=23.5 unit=bar
